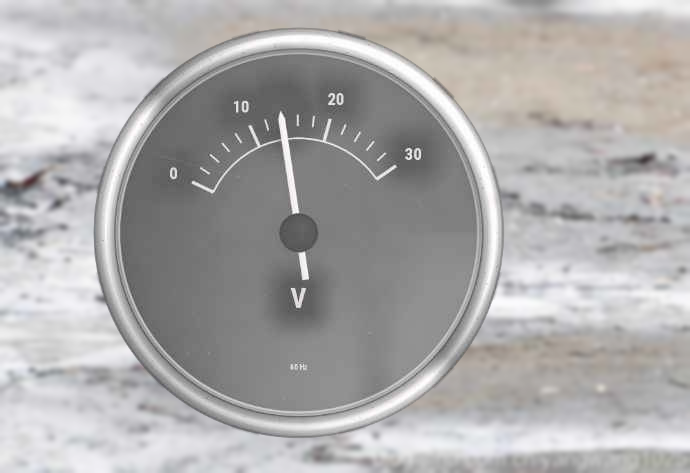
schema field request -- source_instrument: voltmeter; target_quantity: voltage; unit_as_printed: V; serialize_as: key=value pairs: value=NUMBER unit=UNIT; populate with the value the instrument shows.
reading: value=14 unit=V
